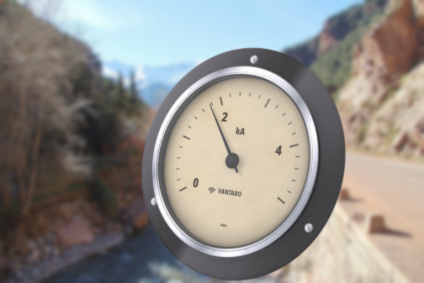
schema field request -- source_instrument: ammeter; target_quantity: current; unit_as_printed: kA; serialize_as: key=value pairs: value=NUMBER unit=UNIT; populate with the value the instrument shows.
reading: value=1.8 unit=kA
